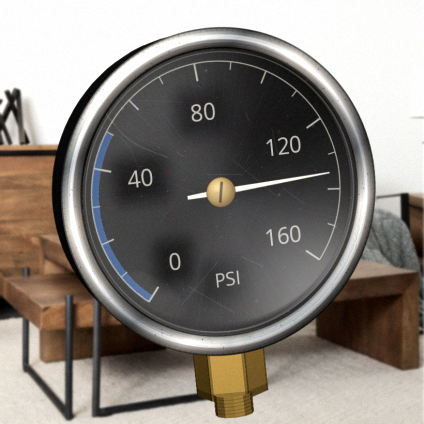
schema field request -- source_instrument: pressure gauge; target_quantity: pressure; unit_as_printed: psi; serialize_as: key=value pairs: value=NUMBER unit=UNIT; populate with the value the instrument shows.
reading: value=135 unit=psi
